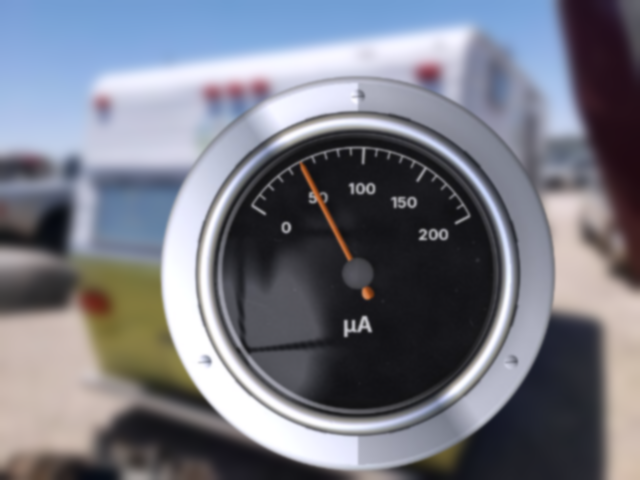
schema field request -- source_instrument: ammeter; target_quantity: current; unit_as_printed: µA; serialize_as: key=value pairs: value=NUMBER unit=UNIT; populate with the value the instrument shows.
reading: value=50 unit=µA
